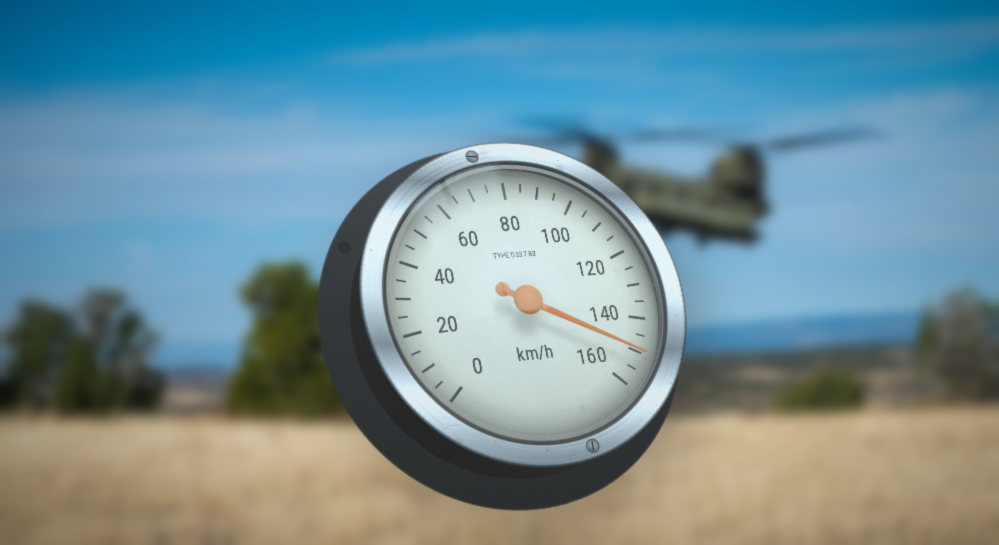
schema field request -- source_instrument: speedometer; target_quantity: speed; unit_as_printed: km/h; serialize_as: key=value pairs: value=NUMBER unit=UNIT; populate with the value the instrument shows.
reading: value=150 unit=km/h
